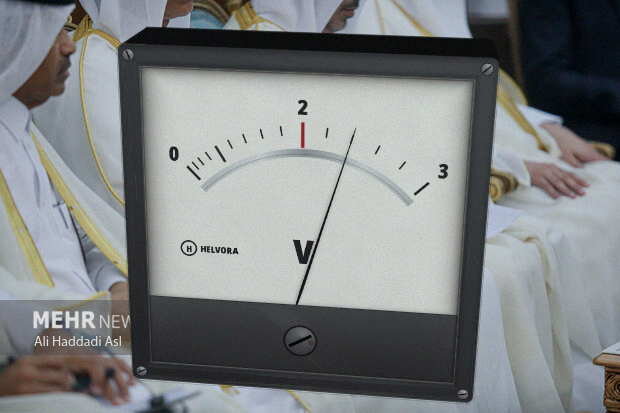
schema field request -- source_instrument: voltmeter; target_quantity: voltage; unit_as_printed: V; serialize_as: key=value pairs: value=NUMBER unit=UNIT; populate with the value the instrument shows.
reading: value=2.4 unit=V
